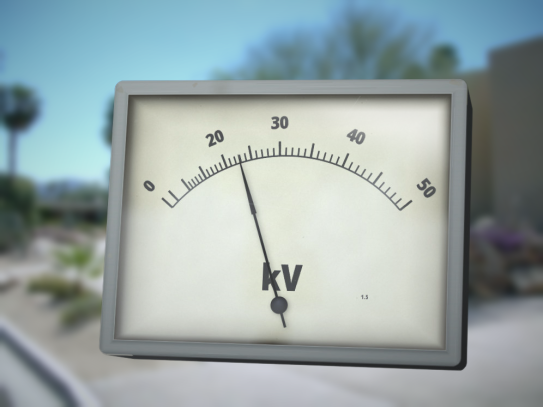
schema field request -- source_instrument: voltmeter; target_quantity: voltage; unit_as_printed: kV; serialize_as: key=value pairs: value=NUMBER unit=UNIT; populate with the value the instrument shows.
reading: value=23 unit=kV
